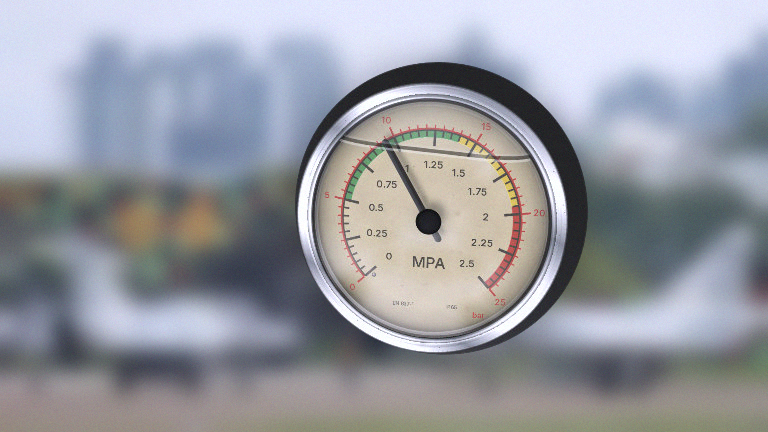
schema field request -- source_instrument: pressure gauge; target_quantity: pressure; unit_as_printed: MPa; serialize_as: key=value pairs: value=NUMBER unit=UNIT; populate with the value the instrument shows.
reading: value=0.95 unit=MPa
